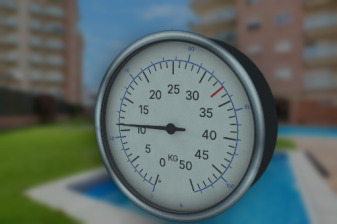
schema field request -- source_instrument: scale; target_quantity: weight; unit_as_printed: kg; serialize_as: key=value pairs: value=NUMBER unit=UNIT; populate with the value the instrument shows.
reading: value=11 unit=kg
